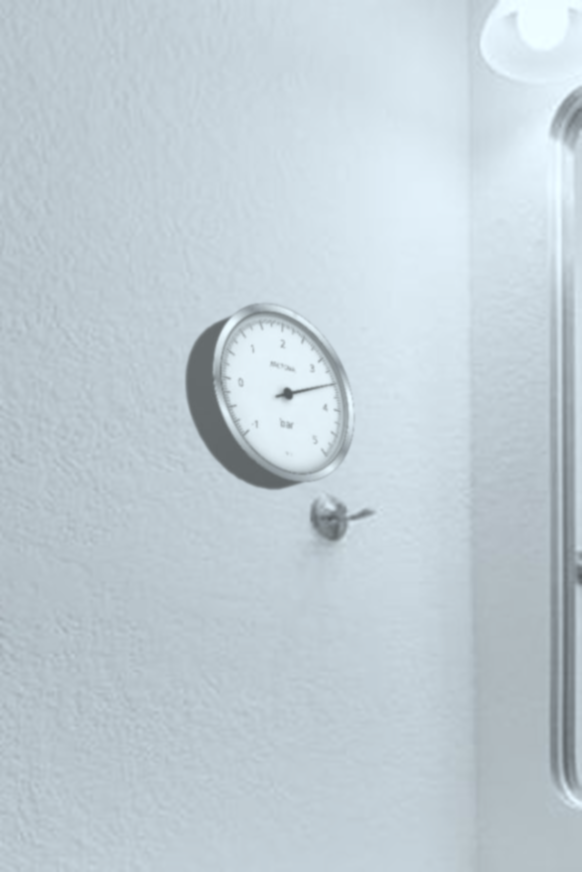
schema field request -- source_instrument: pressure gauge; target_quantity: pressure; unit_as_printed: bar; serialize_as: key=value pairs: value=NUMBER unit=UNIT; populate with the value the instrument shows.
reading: value=3.5 unit=bar
